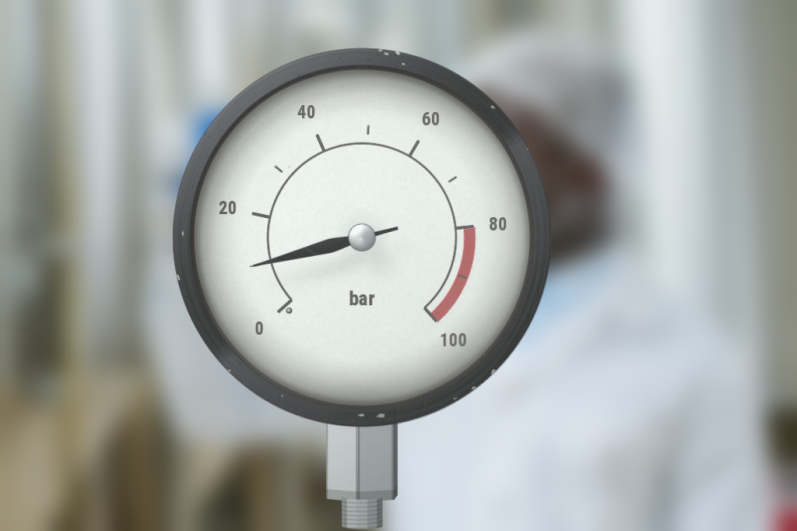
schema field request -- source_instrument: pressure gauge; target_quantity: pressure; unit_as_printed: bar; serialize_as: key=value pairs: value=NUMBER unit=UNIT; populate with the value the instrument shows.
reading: value=10 unit=bar
